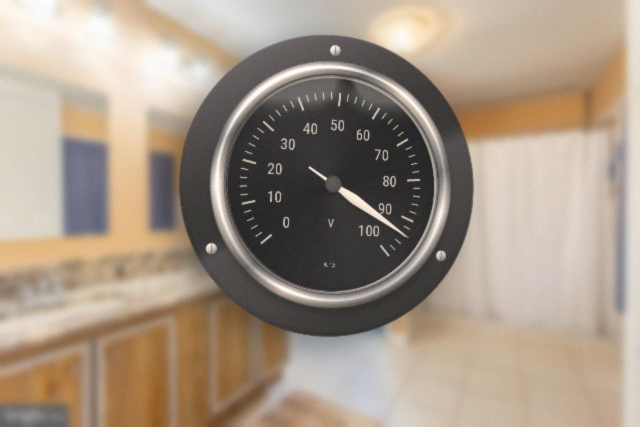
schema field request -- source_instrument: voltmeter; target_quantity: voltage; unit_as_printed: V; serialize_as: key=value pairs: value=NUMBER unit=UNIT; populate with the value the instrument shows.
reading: value=94 unit=V
